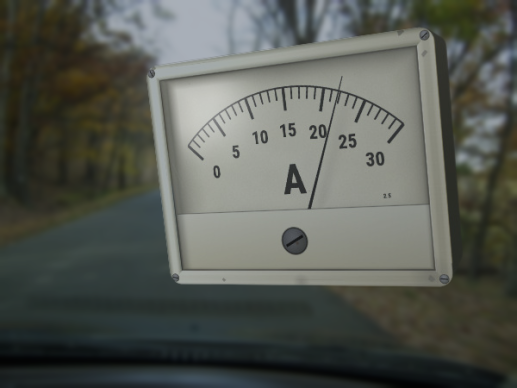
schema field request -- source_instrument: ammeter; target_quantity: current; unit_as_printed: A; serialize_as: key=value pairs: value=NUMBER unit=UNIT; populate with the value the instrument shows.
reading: value=22 unit=A
